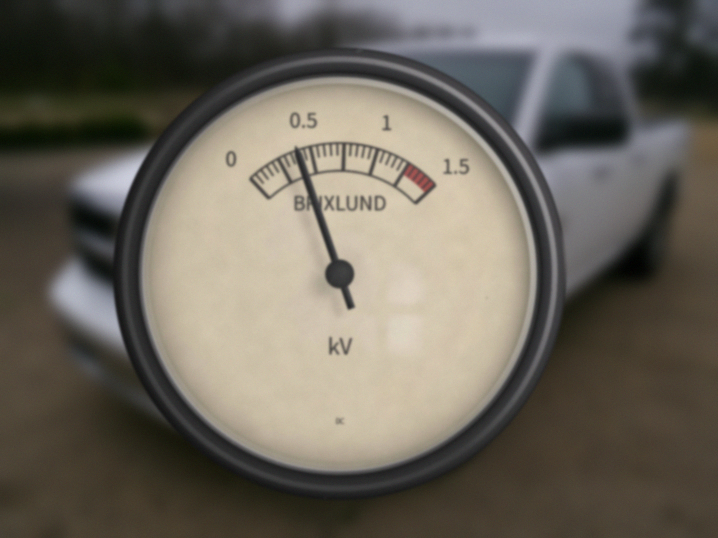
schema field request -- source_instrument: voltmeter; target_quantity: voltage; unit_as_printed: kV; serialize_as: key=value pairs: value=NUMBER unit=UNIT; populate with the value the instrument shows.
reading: value=0.4 unit=kV
